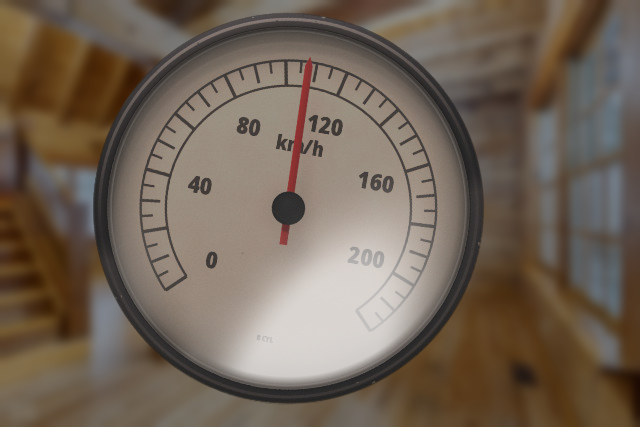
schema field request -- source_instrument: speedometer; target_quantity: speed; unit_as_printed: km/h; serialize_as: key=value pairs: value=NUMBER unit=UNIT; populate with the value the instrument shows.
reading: value=107.5 unit=km/h
